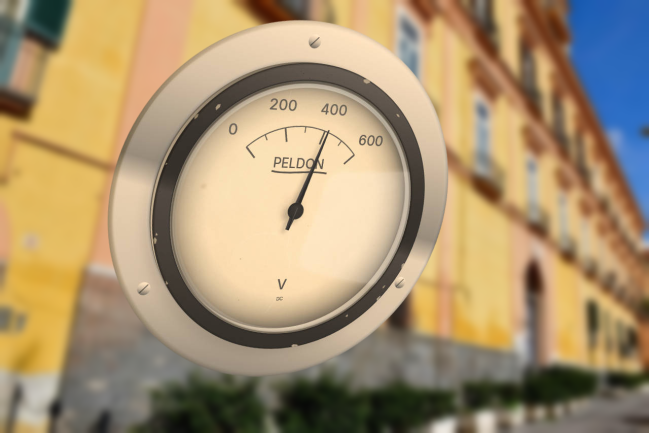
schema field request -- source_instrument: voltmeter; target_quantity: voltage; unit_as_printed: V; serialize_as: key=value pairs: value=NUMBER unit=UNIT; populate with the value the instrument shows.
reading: value=400 unit=V
